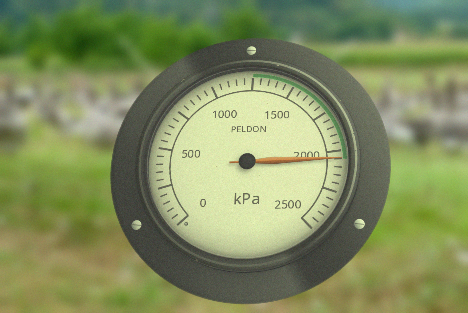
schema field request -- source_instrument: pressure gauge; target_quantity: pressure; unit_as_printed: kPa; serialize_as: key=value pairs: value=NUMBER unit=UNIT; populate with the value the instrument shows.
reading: value=2050 unit=kPa
